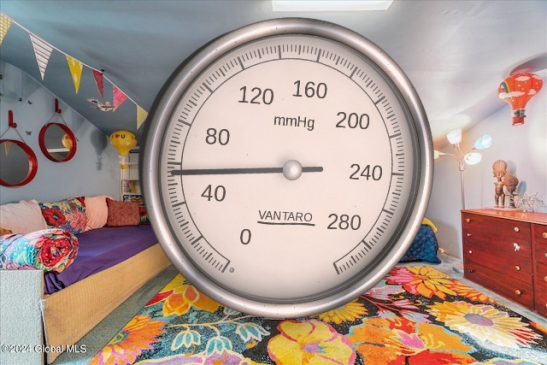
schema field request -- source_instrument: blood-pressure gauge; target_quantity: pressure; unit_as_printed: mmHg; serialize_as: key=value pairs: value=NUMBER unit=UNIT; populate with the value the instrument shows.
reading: value=56 unit=mmHg
